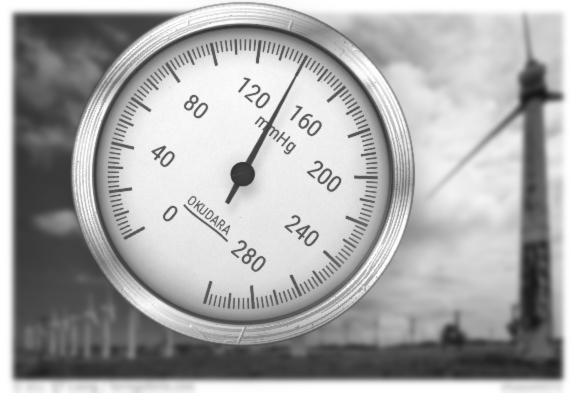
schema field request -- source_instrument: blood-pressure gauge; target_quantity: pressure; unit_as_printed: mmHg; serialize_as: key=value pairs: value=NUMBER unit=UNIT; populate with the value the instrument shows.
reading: value=140 unit=mmHg
